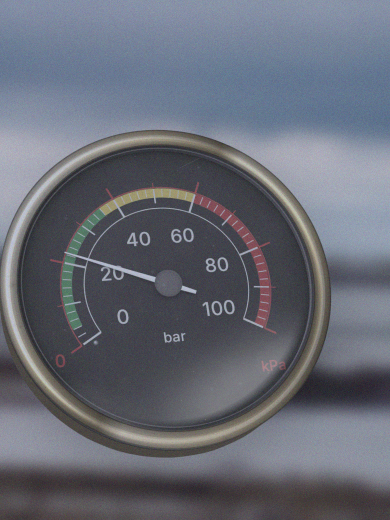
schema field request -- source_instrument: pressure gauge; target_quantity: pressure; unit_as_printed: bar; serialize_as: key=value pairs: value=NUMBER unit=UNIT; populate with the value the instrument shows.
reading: value=22 unit=bar
